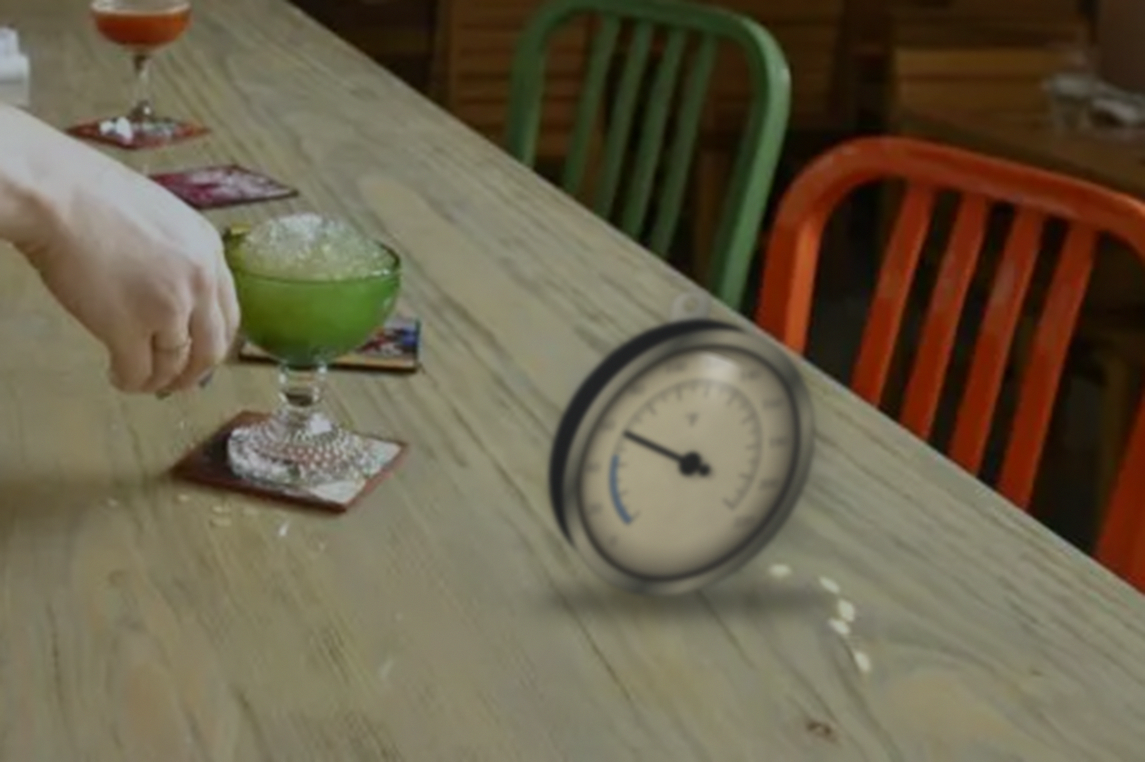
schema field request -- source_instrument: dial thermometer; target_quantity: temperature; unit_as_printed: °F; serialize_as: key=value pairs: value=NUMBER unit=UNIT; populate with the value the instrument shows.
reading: value=60 unit=°F
